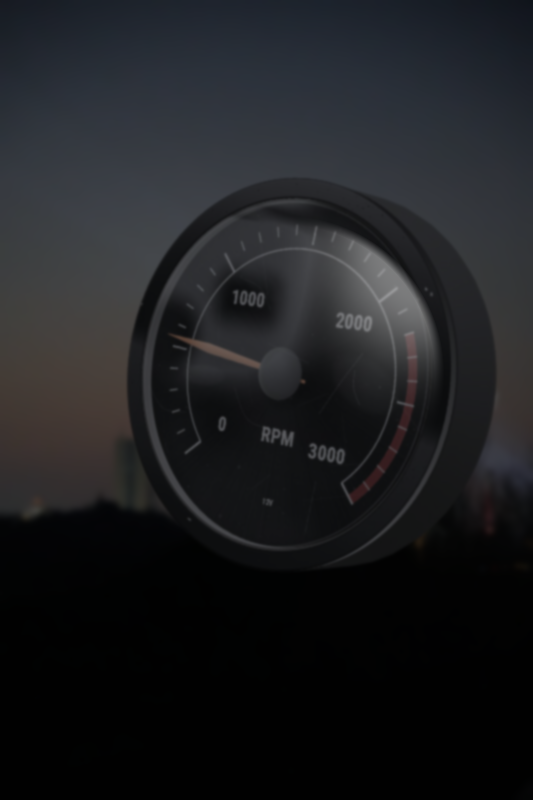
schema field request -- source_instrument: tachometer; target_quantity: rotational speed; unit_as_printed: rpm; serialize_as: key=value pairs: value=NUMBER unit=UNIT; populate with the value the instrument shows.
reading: value=550 unit=rpm
